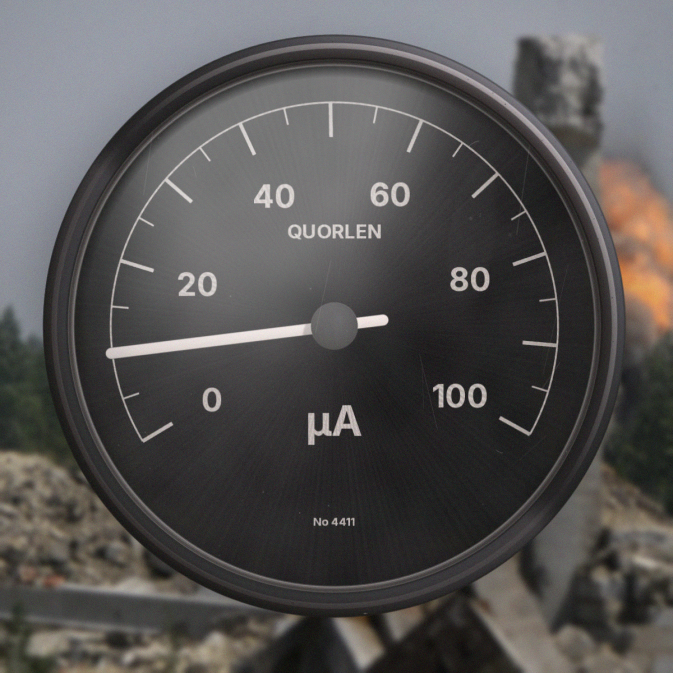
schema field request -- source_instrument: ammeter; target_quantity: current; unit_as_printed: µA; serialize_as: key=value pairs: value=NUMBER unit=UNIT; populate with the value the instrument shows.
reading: value=10 unit=µA
